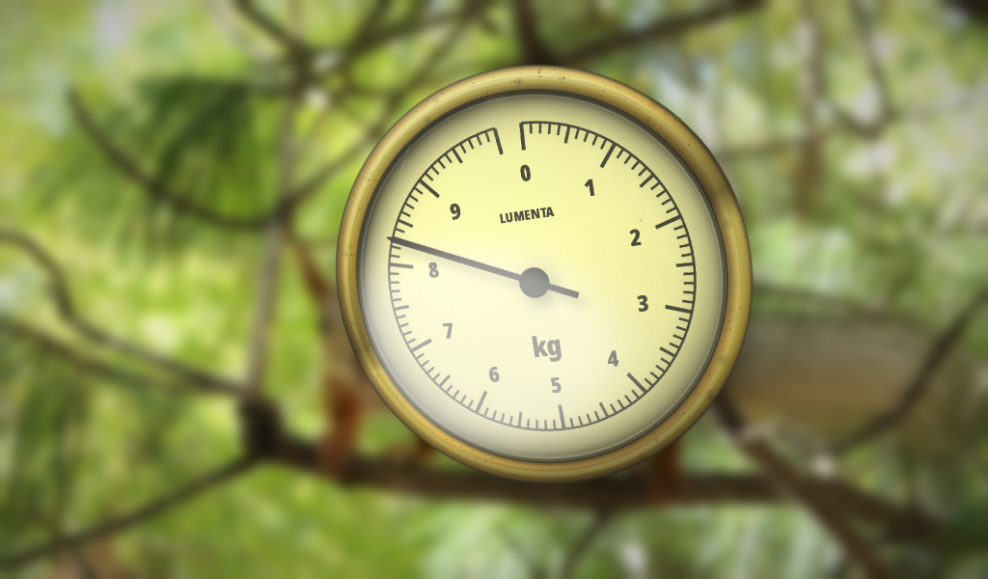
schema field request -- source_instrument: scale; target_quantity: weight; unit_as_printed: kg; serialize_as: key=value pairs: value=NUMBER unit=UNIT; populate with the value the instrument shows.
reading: value=8.3 unit=kg
